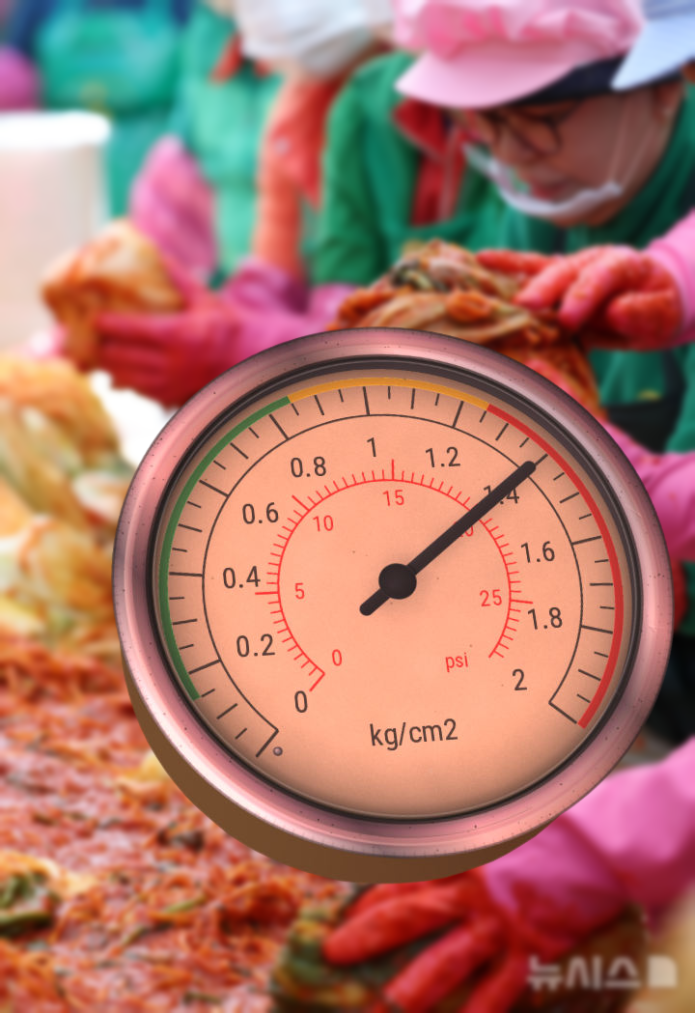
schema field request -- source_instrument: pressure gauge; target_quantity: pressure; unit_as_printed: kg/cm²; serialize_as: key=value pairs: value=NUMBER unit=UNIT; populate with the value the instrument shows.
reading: value=1.4 unit=kg/cm²
